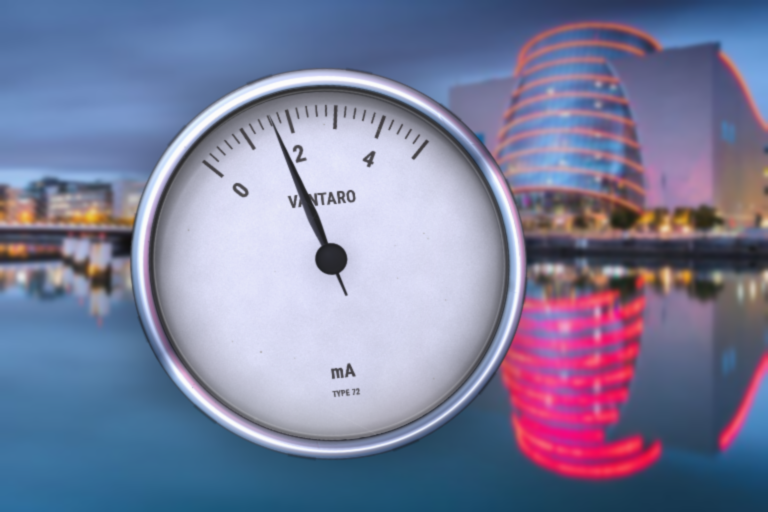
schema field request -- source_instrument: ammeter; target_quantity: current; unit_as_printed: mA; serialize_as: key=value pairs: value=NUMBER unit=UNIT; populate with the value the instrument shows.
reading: value=1.6 unit=mA
